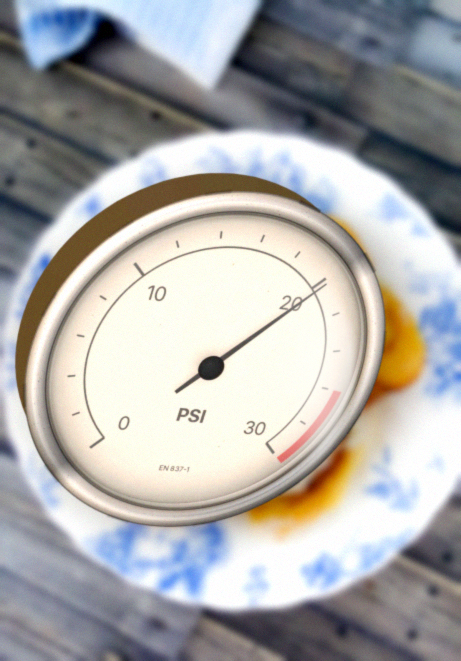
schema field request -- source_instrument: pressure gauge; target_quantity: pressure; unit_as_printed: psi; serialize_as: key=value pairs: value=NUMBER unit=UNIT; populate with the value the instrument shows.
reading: value=20 unit=psi
